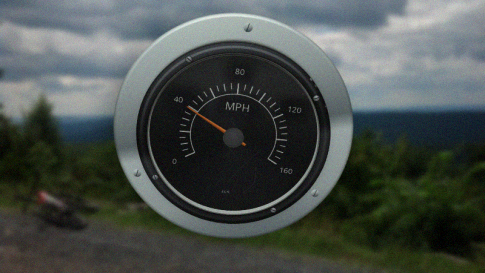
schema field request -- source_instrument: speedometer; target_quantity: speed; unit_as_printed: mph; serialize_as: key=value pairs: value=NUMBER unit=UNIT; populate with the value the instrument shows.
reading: value=40 unit=mph
